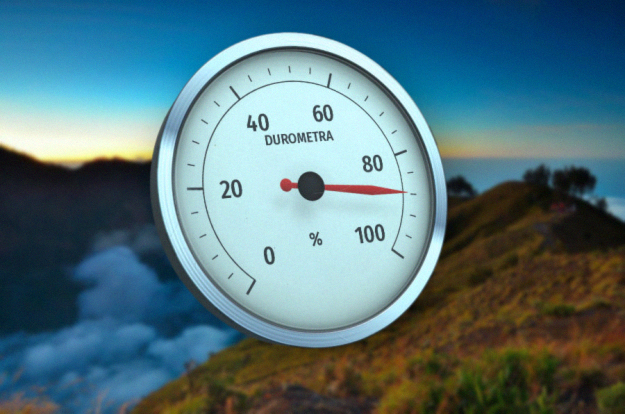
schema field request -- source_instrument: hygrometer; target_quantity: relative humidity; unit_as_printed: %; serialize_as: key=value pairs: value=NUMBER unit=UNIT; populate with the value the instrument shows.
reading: value=88 unit=%
